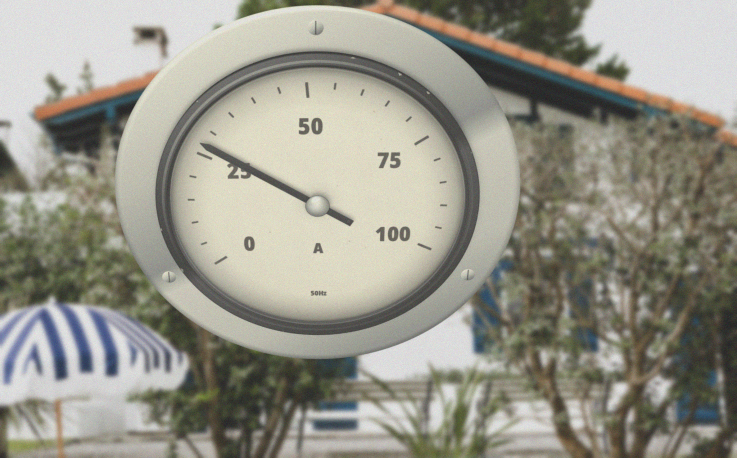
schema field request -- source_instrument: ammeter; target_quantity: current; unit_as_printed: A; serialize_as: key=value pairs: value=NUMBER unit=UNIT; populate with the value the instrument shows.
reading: value=27.5 unit=A
